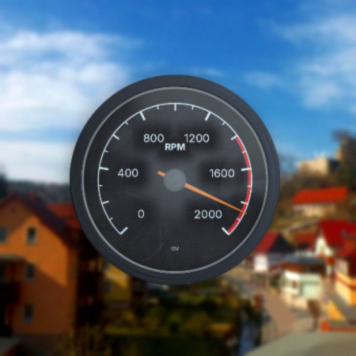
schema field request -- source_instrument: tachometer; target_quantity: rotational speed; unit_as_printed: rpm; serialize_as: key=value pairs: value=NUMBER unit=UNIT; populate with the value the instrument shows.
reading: value=1850 unit=rpm
